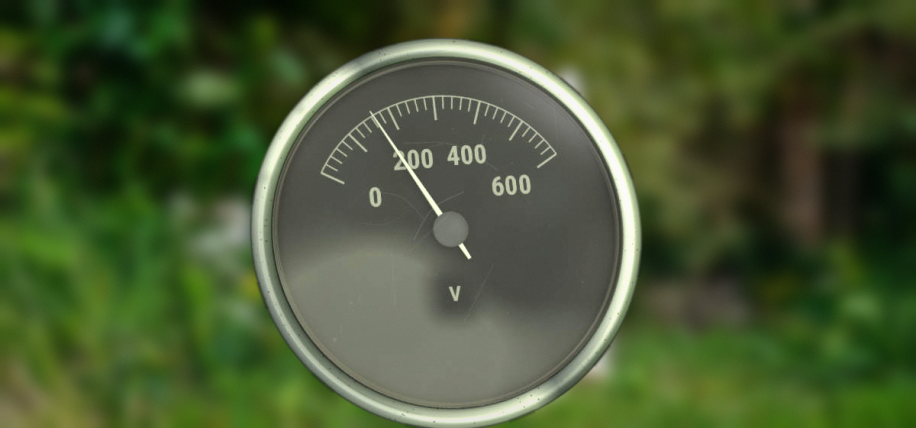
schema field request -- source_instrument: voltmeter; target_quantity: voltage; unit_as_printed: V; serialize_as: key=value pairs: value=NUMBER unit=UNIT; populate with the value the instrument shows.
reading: value=160 unit=V
